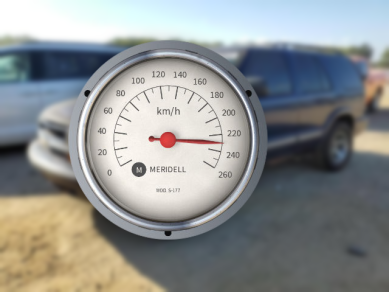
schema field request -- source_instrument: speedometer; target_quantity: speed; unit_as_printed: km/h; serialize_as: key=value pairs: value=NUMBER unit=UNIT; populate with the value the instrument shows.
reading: value=230 unit=km/h
